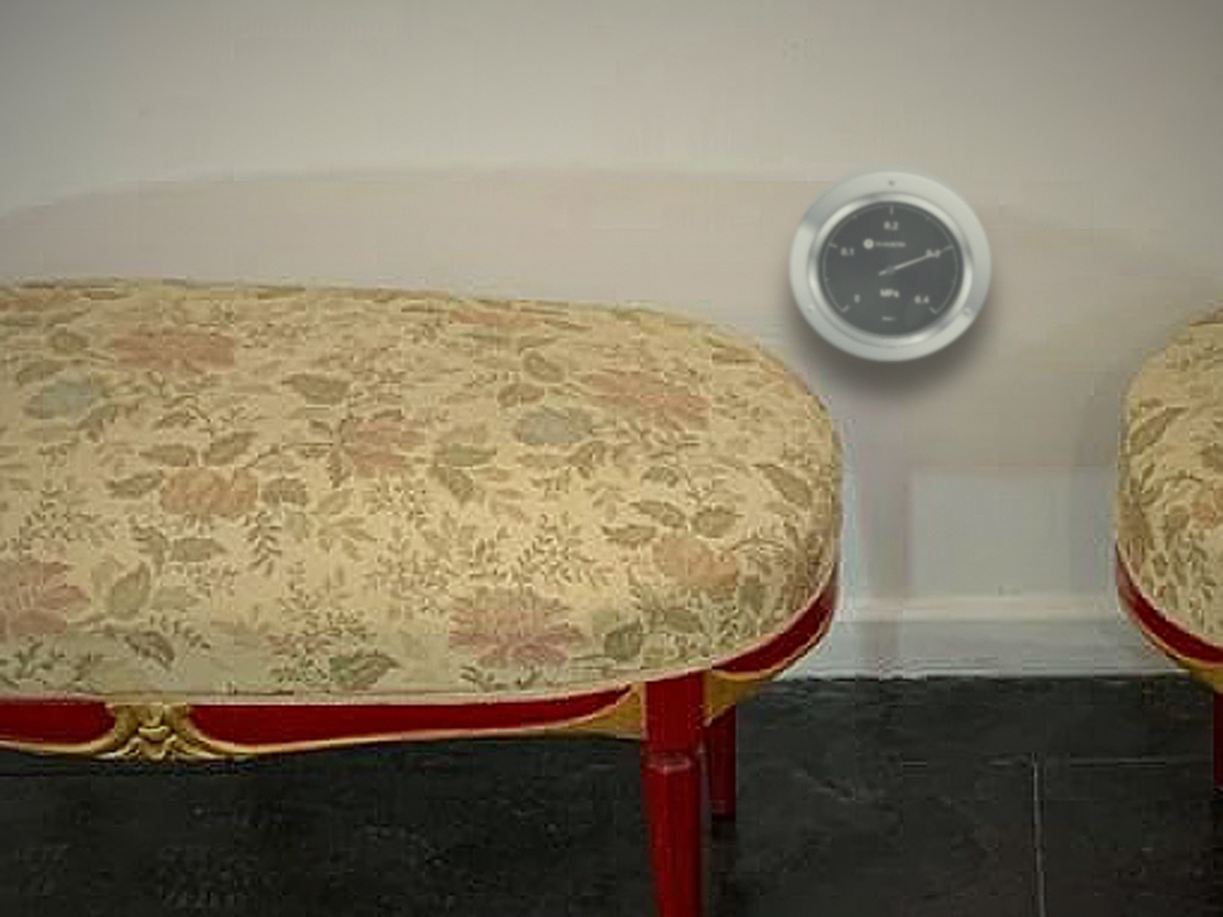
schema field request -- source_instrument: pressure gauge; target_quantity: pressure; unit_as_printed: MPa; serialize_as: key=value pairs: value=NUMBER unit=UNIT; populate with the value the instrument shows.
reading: value=0.3 unit=MPa
